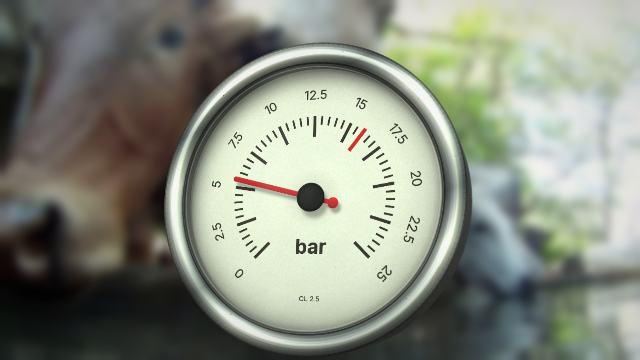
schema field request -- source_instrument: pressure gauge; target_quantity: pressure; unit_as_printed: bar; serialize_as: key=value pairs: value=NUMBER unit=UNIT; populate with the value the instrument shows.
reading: value=5.5 unit=bar
